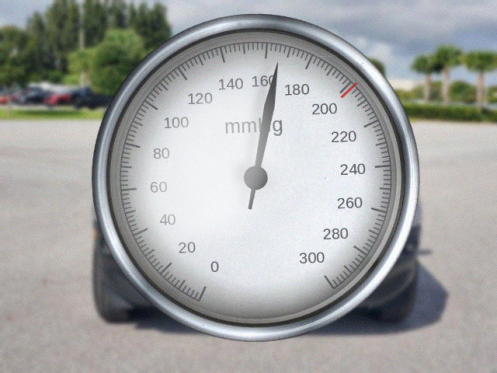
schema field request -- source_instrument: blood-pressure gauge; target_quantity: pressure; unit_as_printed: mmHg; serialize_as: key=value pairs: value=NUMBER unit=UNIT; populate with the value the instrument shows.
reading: value=166 unit=mmHg
